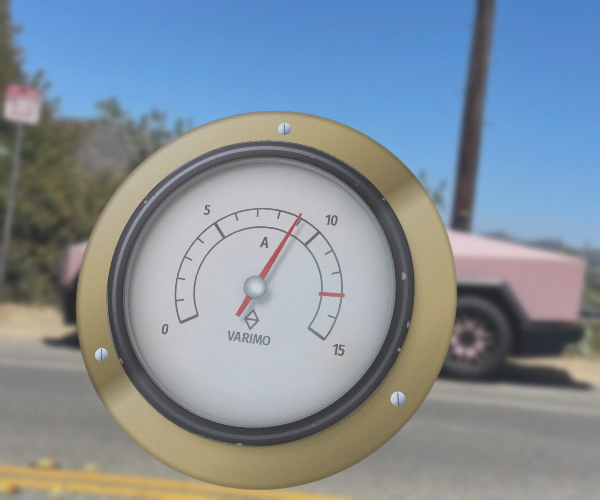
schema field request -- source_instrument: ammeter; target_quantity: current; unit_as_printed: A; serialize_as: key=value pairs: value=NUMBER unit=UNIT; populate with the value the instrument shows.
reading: value=9 unit=A
